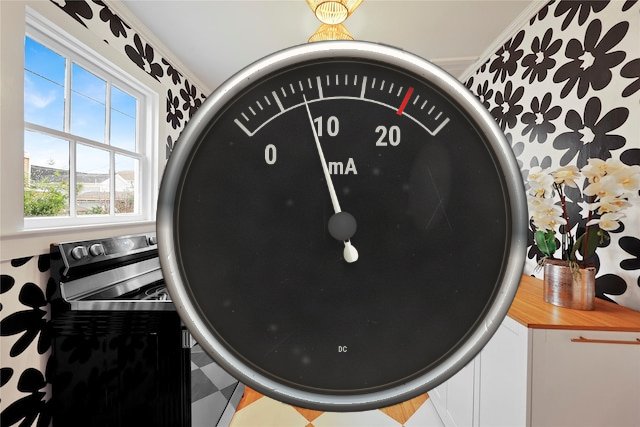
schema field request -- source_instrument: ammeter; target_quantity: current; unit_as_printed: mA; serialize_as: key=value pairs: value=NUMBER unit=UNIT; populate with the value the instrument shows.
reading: value=8 unit=mA
